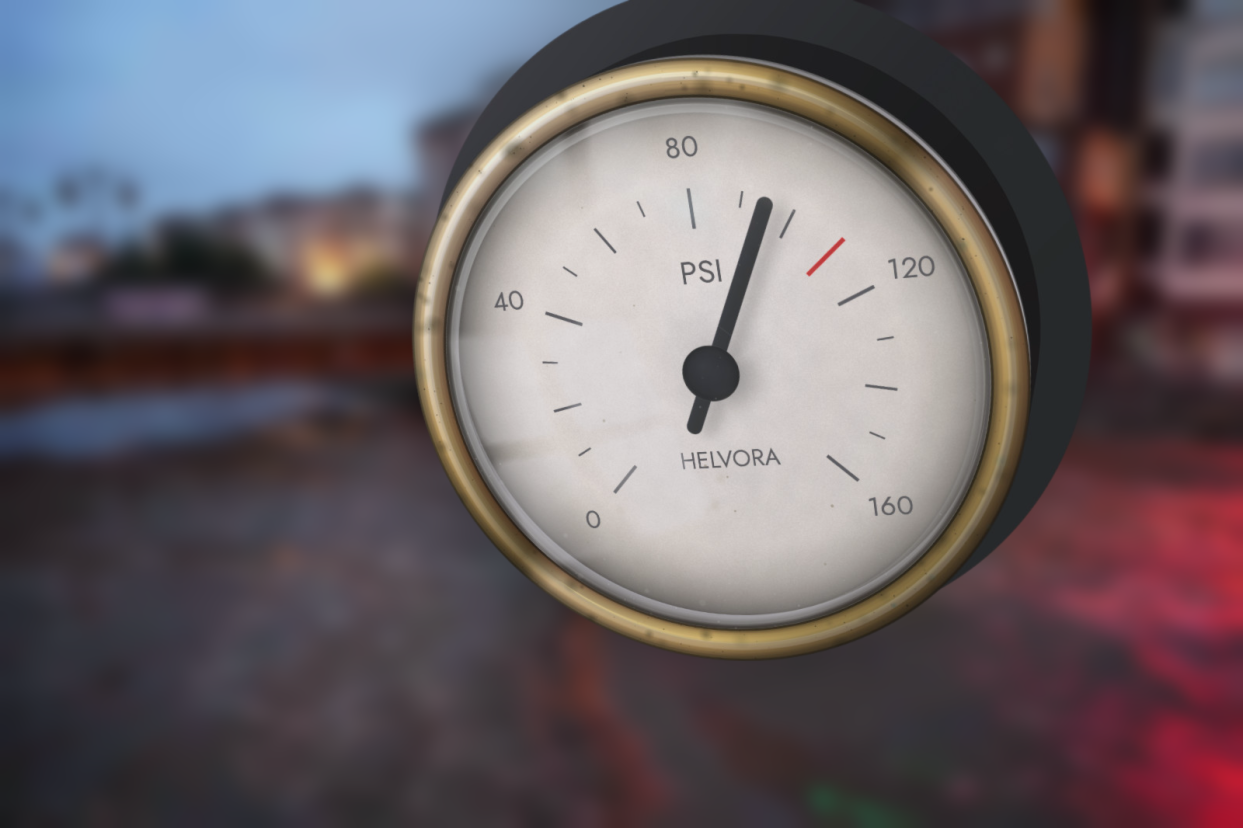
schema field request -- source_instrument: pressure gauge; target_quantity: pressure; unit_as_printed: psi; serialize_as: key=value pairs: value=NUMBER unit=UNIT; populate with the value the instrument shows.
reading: value=95 unit=psi
